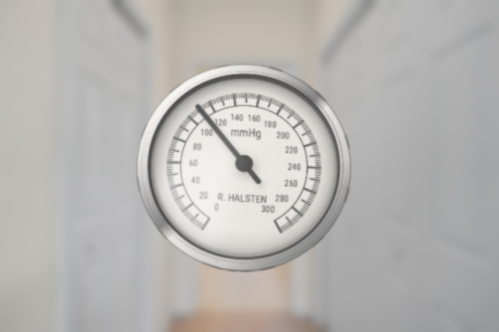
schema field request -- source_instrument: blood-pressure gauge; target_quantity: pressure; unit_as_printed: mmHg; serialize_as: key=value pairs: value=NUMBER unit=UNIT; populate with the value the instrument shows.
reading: value=110 unit=mmHg
